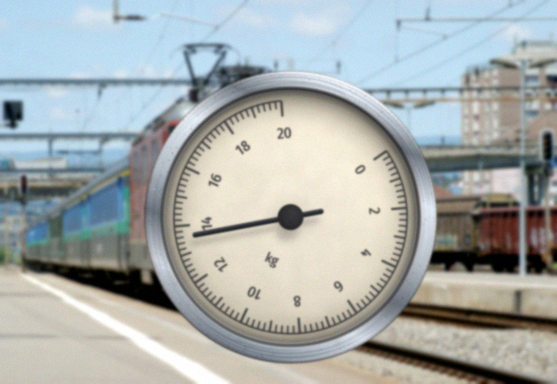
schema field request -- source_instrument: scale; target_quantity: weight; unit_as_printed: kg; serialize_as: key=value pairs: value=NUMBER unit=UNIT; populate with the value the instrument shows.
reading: value=13.6 unit=kg
